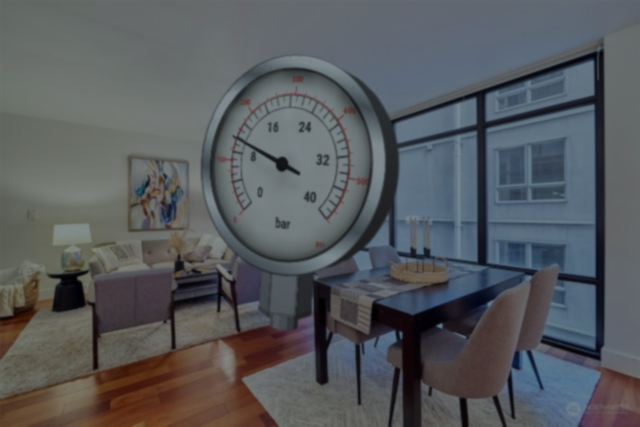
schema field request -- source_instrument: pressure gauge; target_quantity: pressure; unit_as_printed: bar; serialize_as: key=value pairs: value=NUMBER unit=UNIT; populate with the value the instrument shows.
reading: value=10 unit=bar
